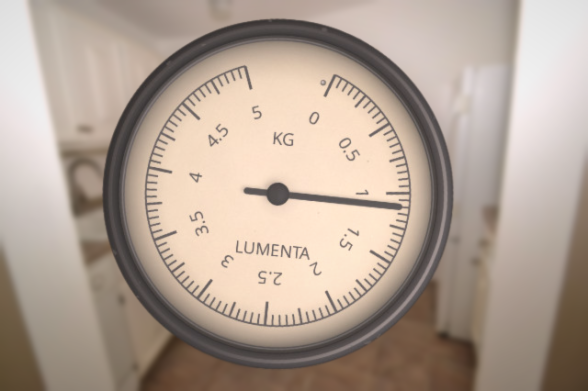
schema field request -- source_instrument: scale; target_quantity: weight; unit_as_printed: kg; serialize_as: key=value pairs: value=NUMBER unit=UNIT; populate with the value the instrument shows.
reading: value=1.1 unit=kg
